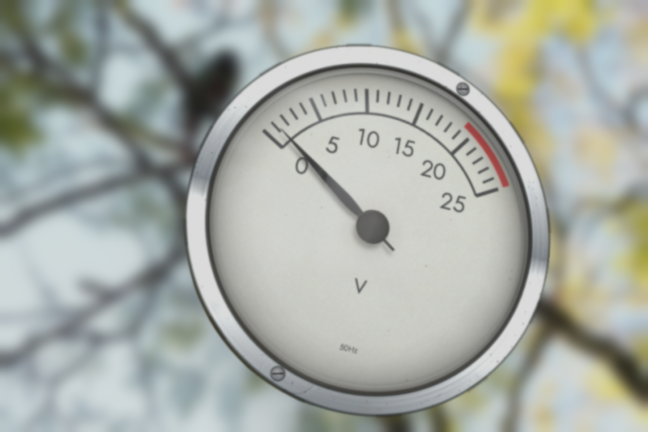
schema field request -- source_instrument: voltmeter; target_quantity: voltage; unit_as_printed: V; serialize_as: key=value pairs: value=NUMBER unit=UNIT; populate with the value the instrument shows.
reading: value=1 unit=V
